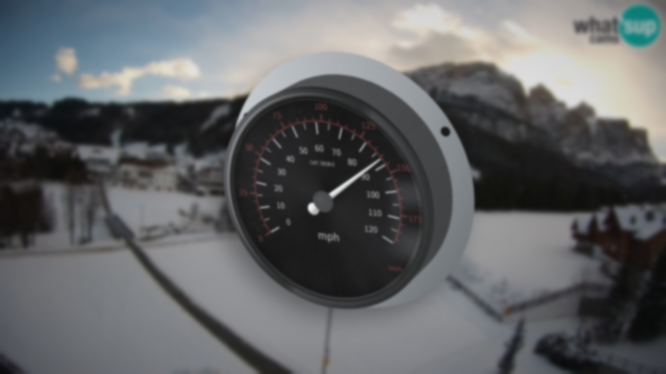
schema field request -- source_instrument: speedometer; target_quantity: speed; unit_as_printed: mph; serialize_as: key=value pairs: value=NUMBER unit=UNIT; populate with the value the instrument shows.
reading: value=87.5 unit=mph
